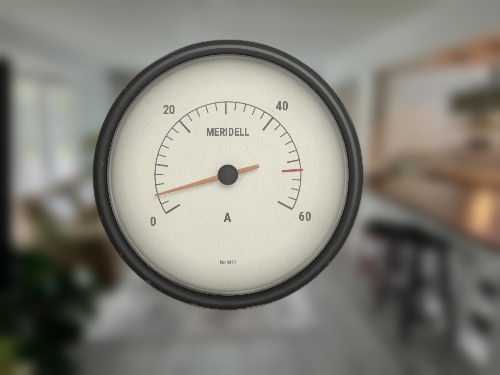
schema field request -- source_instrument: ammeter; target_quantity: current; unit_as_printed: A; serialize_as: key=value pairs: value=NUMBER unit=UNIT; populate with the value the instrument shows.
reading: value=4 unit=A
